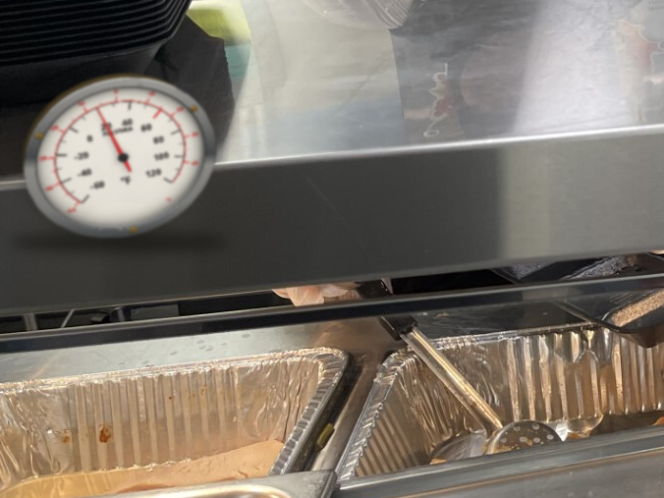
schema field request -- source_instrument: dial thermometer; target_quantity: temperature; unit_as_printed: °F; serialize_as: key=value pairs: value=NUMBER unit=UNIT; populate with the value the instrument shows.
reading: value=20 unit=°F
